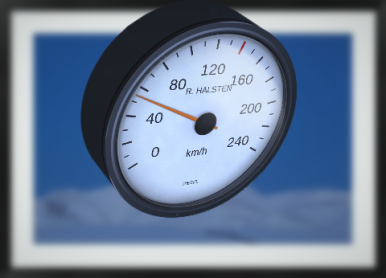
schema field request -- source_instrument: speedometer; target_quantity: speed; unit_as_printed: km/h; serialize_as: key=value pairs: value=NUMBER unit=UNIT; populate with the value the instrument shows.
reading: value=55 unit=km/h
